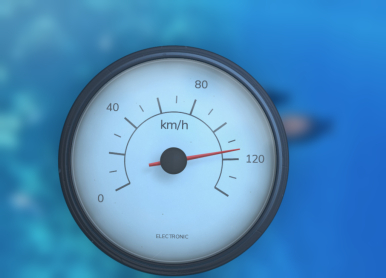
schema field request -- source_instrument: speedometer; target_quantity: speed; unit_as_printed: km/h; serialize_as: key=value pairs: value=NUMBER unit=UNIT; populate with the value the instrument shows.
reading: value=115 unit=km/h
